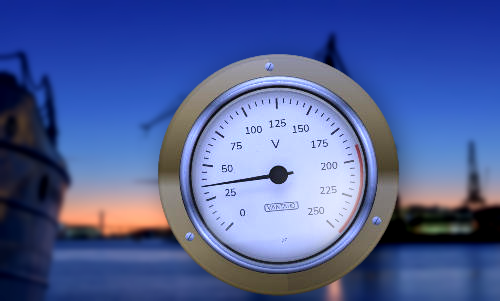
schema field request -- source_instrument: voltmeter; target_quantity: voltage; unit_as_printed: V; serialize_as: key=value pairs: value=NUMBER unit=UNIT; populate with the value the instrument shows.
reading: value=35 unit=V
